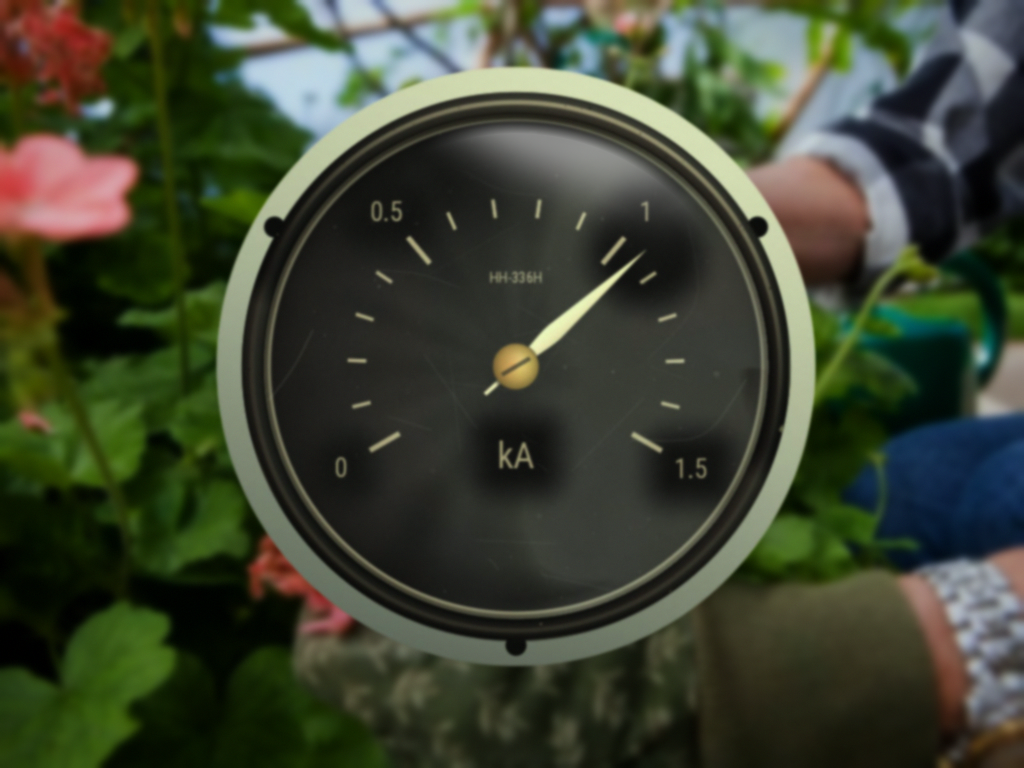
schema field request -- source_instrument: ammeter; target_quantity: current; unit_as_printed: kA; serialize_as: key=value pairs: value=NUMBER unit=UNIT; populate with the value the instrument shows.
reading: value=1.05 unit=kA
